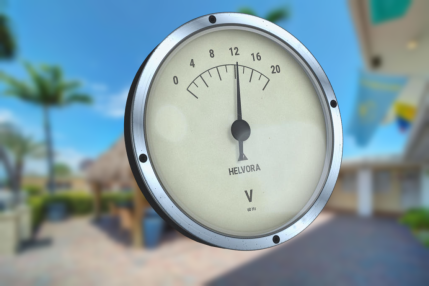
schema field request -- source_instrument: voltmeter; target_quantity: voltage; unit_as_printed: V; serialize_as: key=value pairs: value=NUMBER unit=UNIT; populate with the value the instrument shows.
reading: value=12 unit=V
